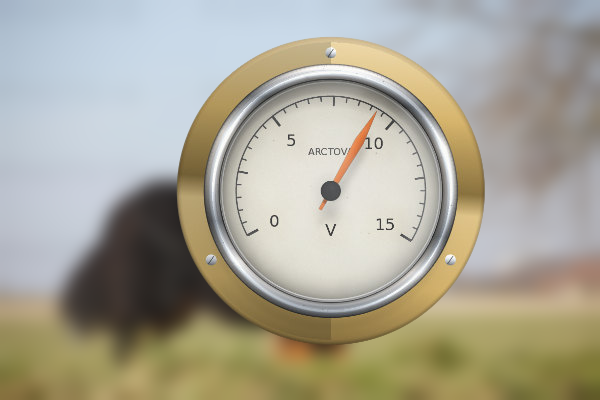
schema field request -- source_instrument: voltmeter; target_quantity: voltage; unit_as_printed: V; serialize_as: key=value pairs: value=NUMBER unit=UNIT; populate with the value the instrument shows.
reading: value=9.25 unit=V
